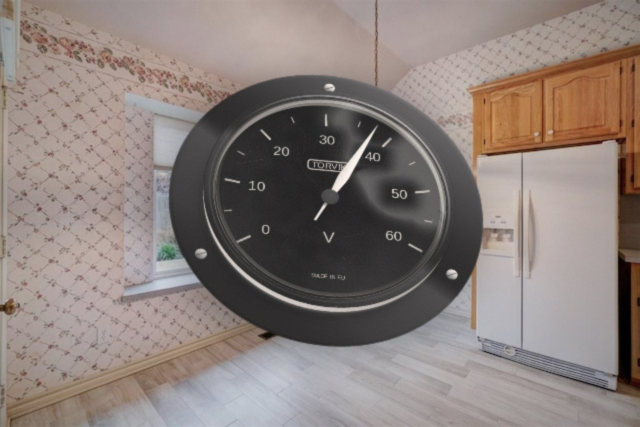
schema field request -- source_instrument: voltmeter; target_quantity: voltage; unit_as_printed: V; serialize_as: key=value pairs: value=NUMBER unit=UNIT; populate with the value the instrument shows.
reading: value=37.5 unit=V
